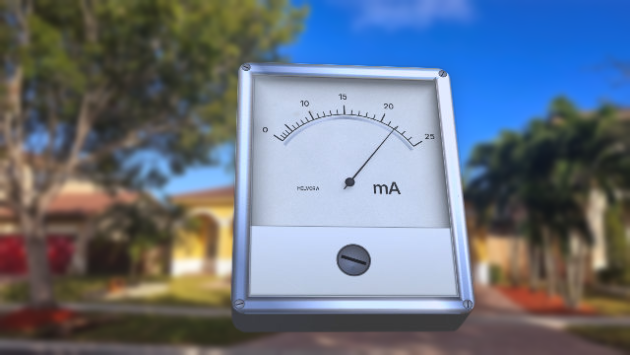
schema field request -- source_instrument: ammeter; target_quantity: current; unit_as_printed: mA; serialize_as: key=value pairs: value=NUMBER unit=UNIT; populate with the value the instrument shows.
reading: value=22 unit=mA
